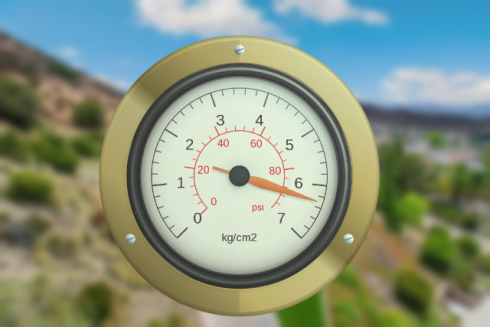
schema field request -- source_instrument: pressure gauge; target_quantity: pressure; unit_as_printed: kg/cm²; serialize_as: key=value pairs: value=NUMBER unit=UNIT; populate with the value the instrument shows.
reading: value=6.3 unit=kg/cm²
